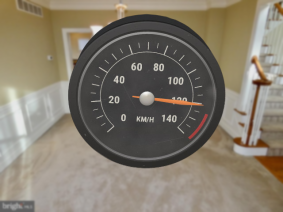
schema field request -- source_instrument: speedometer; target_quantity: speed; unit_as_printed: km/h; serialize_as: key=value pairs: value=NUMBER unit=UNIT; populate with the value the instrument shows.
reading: value=120 unit=km/h
